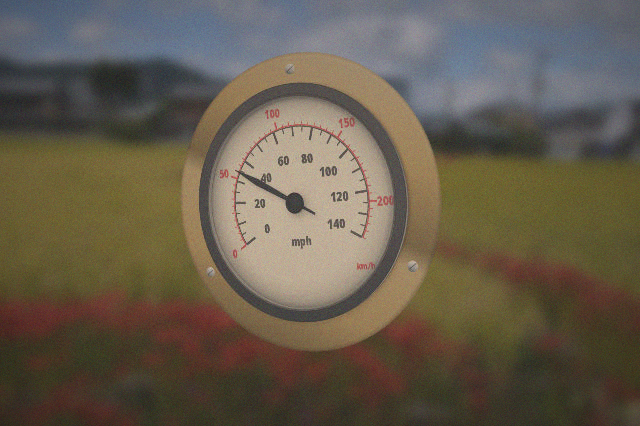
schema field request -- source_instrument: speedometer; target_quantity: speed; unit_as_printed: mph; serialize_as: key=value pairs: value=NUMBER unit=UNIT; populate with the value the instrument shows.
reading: value=35 unit=mph
